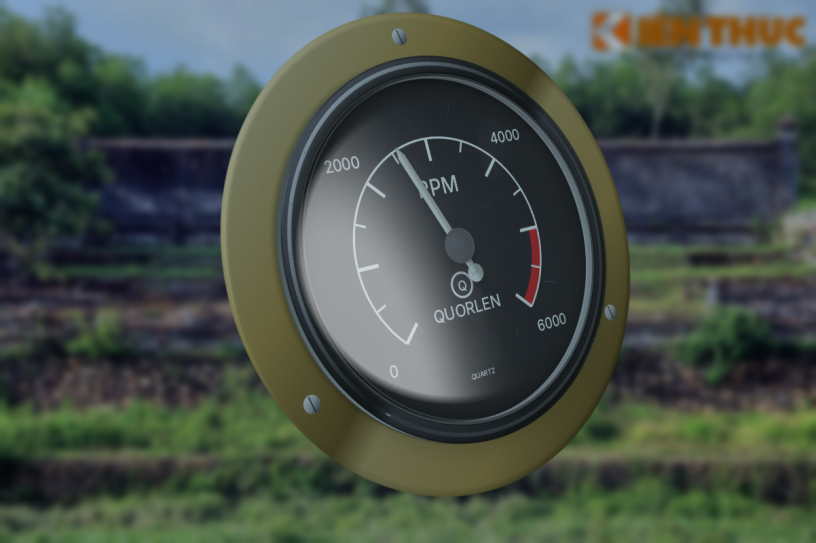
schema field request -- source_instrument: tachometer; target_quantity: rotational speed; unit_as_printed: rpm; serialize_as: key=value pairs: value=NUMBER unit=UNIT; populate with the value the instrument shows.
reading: value=2500 unit=rpm
